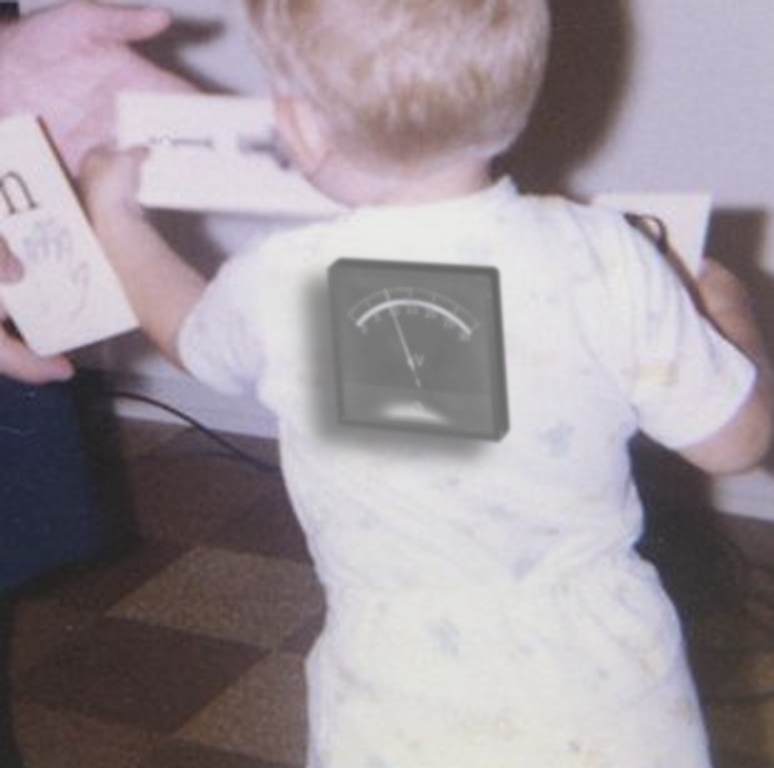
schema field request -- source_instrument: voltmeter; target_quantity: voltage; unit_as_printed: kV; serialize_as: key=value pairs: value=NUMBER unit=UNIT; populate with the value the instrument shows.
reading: value=10 unit=kV
